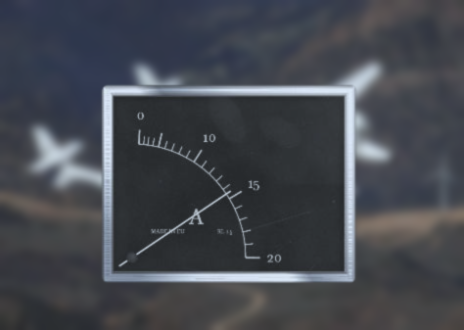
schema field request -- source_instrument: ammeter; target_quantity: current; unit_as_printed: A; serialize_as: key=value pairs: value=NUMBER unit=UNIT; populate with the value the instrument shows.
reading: value=14.5 unit=A
